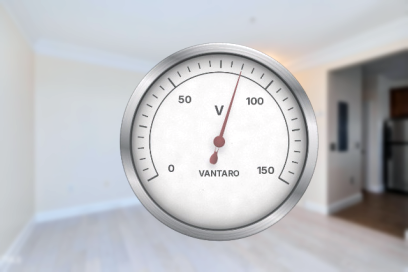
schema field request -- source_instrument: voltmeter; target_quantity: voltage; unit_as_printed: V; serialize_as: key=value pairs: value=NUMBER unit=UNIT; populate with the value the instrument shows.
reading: value=85 unit=V
